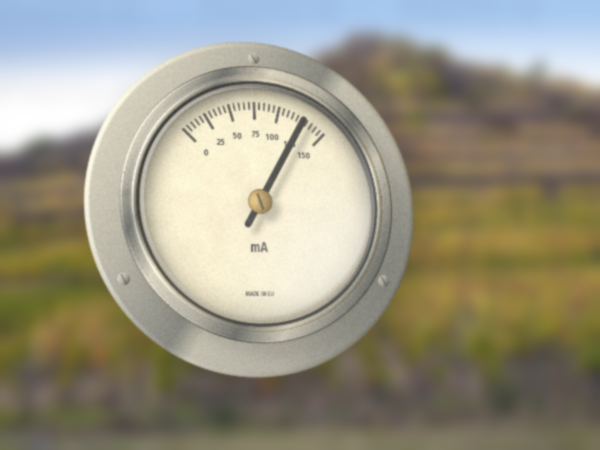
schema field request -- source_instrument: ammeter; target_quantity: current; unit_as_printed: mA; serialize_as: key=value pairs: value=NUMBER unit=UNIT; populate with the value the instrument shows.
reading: value=125 unit=mA
